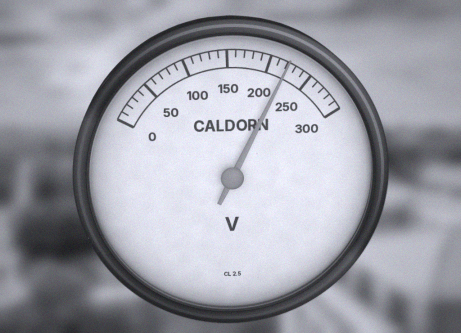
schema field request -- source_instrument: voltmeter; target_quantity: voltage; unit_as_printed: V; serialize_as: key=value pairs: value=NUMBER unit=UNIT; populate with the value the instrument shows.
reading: value=220 unit=V
